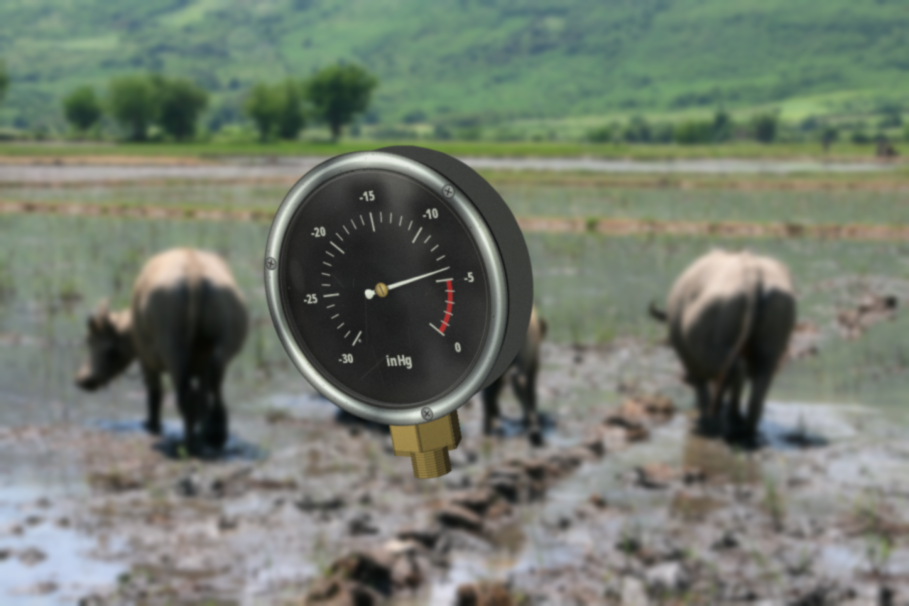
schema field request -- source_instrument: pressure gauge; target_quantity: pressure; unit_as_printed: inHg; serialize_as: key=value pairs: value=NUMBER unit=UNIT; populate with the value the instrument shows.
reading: value=-6 unit=inHg
